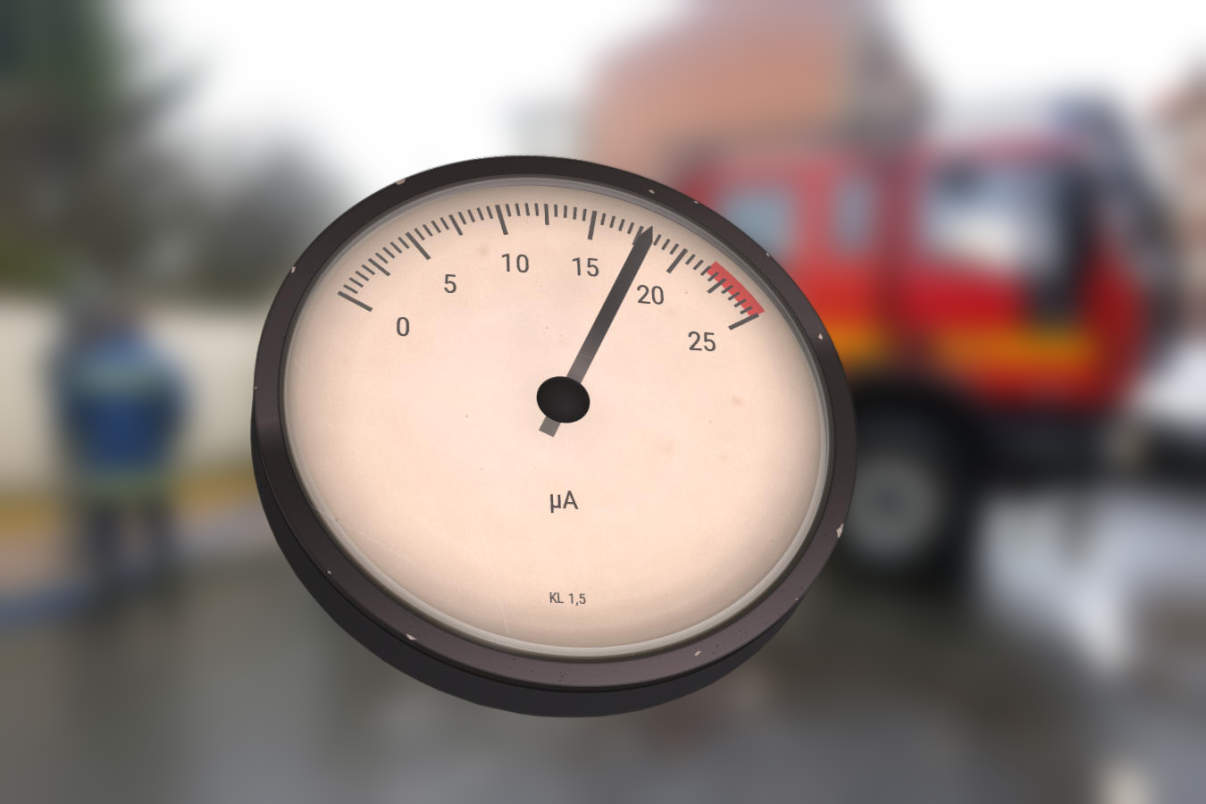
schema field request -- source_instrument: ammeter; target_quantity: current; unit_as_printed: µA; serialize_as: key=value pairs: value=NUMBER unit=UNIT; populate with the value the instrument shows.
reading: value=18 unit=µA
